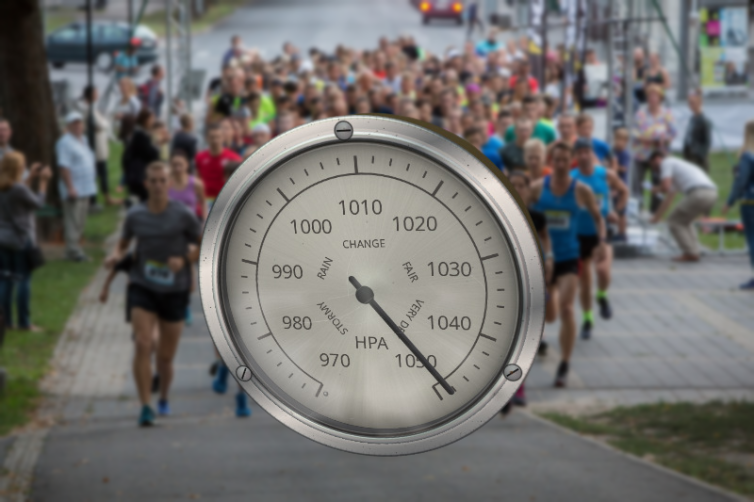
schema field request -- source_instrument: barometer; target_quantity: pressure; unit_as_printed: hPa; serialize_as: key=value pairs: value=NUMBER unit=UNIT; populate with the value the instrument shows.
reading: value=1048 unit=hPa
